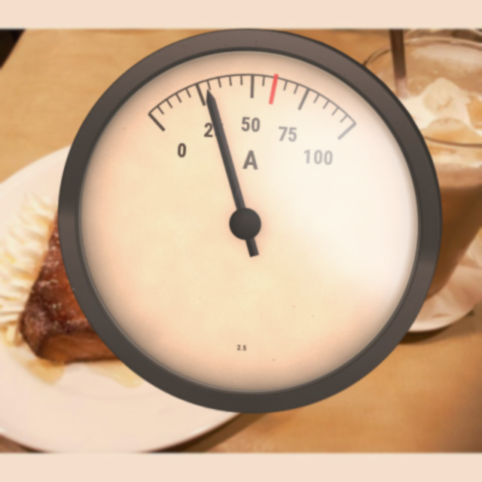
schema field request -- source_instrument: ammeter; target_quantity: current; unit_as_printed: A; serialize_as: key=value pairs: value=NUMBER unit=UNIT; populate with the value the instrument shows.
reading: value=30 unit=A
